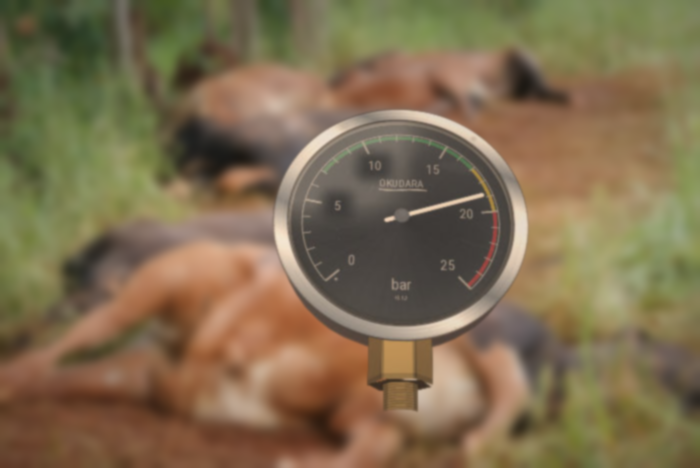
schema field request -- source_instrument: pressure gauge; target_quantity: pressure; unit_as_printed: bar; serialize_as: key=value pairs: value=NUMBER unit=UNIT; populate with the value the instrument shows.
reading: value=19 unit=bar
